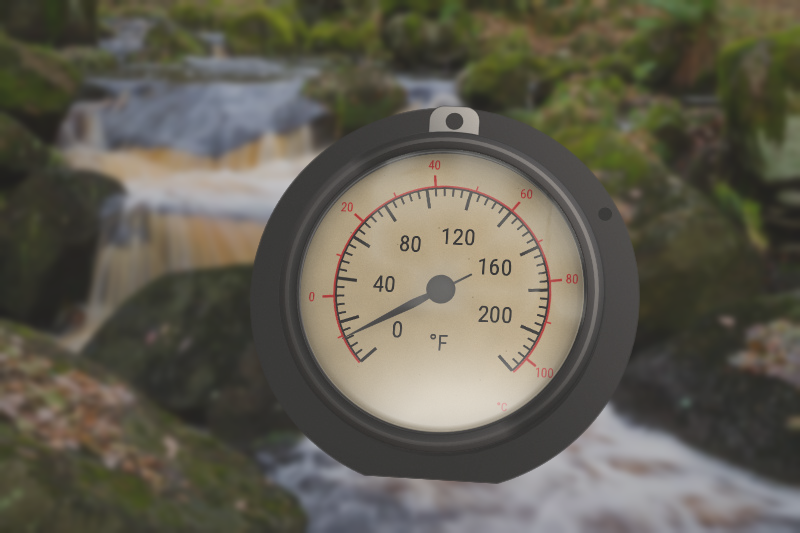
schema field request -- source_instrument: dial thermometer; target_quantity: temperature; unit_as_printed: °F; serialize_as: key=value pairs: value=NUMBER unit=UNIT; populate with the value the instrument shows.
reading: value=12 unit=°F
